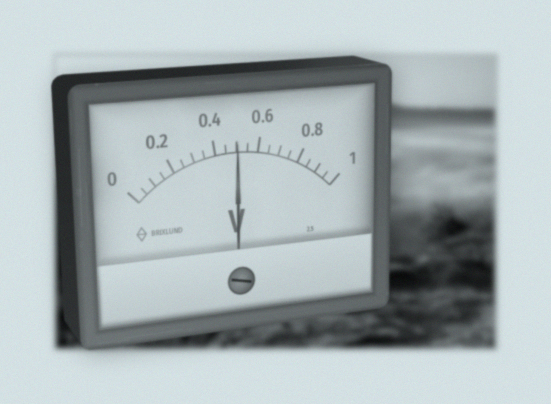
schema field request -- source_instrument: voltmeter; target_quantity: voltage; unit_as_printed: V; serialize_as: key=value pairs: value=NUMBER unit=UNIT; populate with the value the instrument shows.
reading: value=0.5 unit=V
